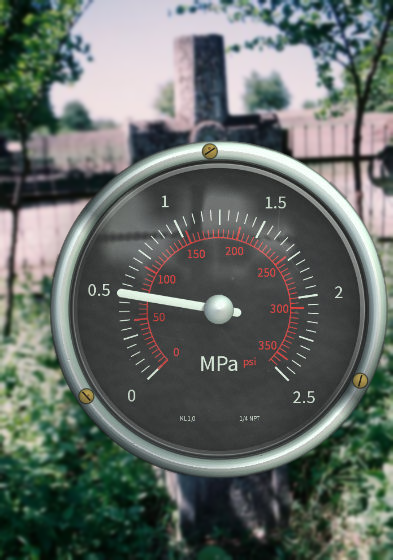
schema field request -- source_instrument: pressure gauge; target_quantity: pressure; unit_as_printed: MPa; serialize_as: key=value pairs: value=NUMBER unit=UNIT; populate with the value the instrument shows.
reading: value=0.5 unit=MPa
